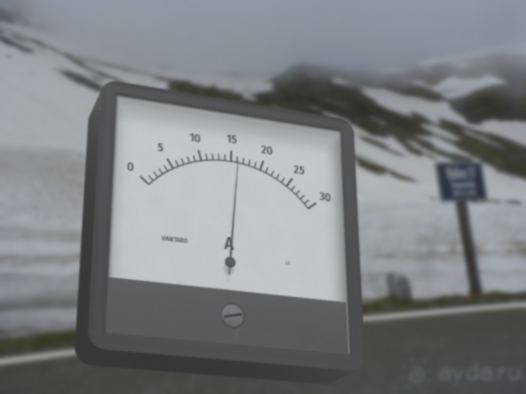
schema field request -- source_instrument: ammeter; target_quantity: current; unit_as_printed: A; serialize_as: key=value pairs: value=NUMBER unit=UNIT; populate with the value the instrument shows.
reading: value=16 unit=A
